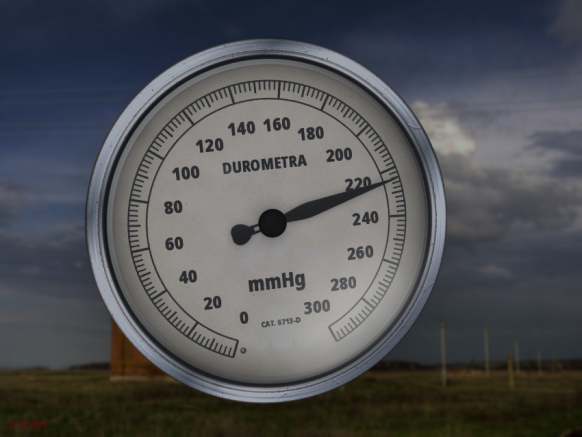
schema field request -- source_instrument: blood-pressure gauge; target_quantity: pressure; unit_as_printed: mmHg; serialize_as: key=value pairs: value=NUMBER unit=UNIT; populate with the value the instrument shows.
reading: value=224 unit=mmHg
